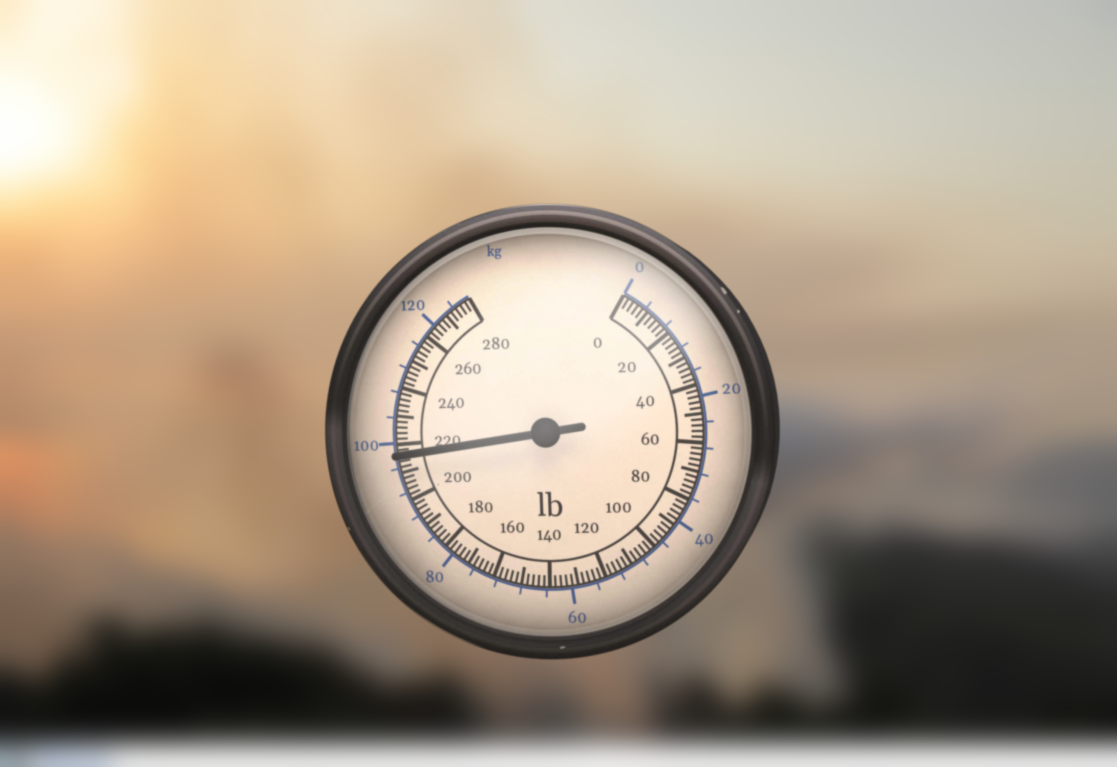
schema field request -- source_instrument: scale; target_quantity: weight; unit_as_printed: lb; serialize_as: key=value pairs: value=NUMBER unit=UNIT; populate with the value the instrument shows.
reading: value=216 unit=lb
